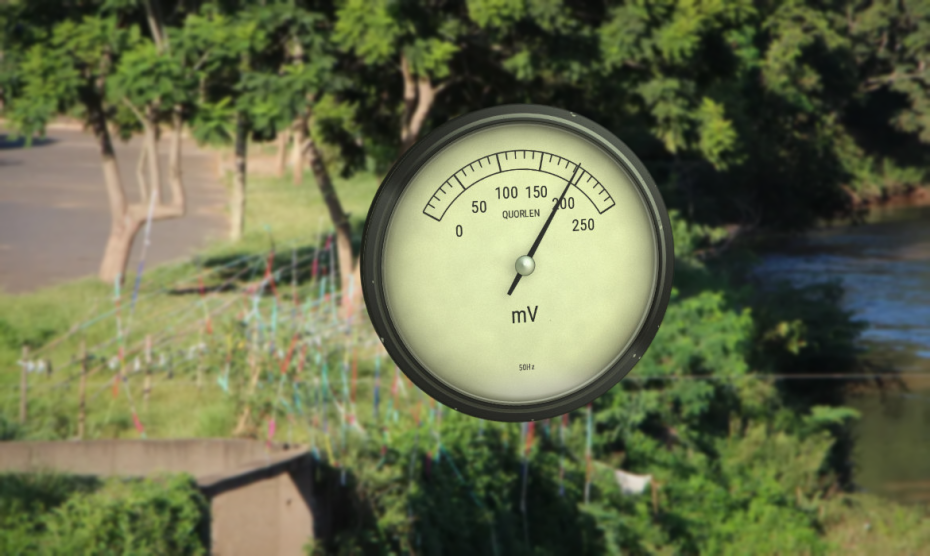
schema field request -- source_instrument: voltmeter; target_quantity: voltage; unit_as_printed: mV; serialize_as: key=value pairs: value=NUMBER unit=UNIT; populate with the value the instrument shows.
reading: value=190 unit=mV
